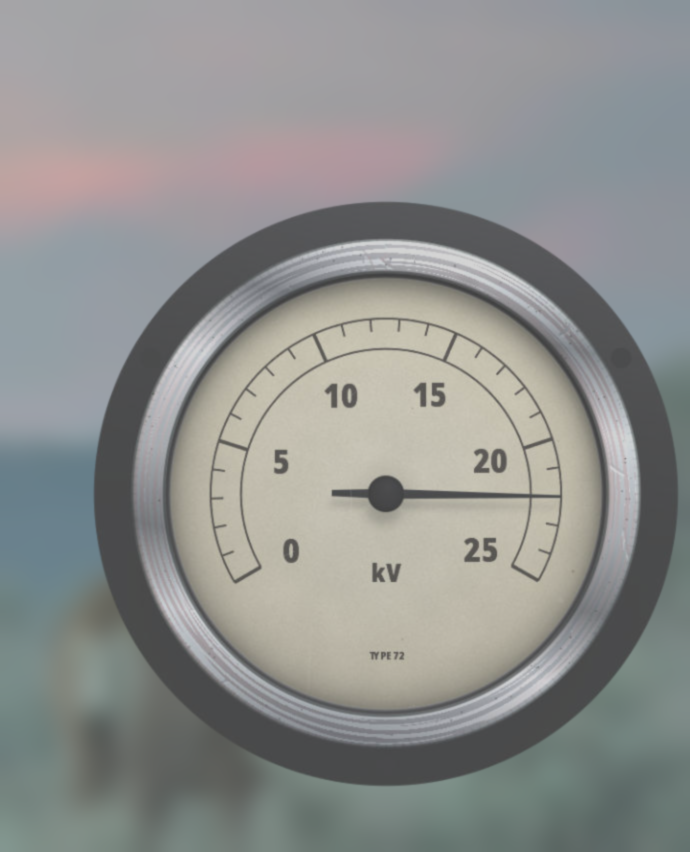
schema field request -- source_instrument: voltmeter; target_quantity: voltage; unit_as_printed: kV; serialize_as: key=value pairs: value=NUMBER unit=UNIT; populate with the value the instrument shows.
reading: value=22 unit=kV
